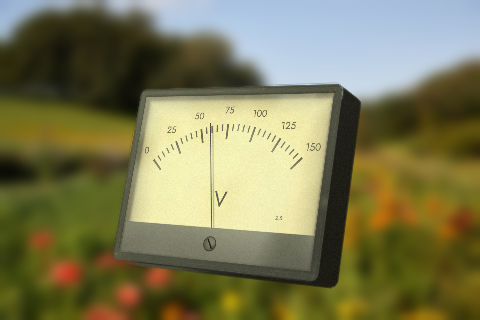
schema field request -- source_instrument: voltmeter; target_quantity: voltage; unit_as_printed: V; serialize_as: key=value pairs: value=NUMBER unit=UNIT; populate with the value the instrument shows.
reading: value=60 unit=V
